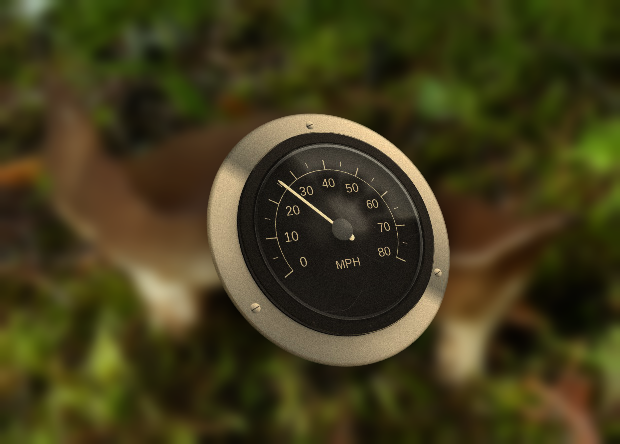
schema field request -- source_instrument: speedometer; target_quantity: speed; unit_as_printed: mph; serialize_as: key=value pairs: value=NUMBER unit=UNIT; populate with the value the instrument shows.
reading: value=25 unit=mph
